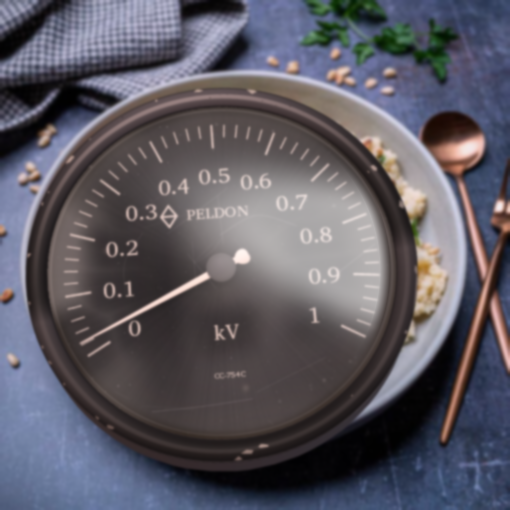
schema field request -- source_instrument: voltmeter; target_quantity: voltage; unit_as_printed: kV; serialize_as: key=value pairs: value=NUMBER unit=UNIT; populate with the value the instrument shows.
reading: value=0.02 unit=kV
